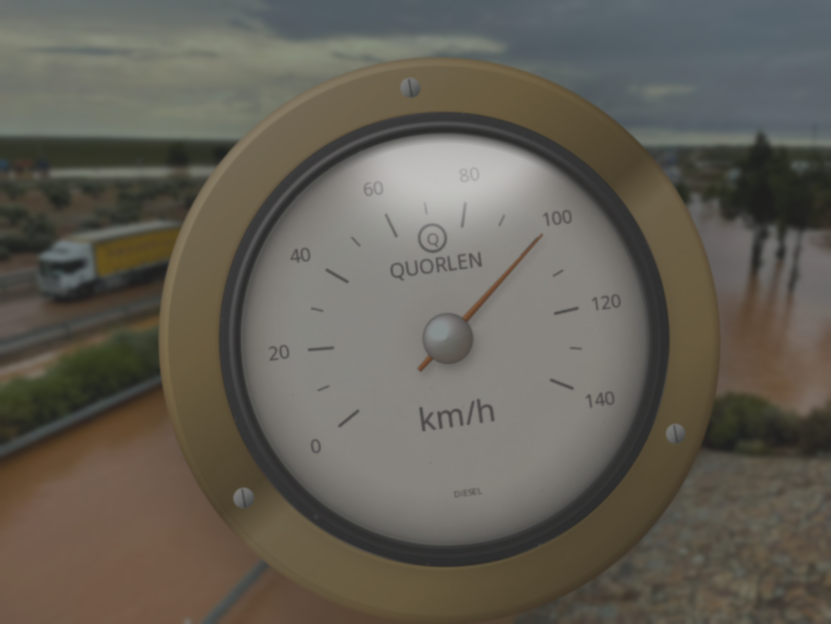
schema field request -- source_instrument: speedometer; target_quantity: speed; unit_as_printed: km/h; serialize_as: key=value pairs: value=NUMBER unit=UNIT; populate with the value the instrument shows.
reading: value=100 unit=km/h
